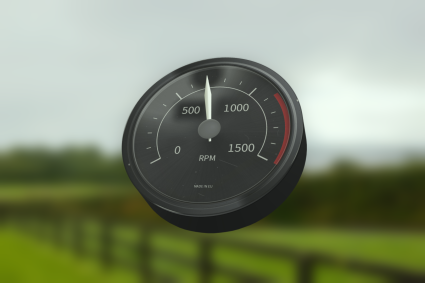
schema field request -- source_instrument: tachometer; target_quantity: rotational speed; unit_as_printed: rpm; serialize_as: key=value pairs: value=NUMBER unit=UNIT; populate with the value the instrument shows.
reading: value=700 unit=rpm
